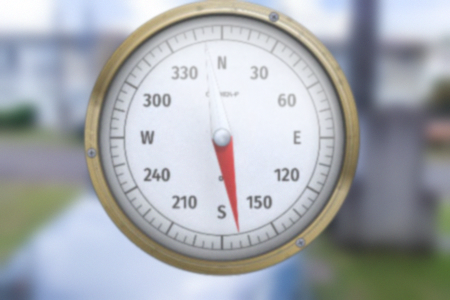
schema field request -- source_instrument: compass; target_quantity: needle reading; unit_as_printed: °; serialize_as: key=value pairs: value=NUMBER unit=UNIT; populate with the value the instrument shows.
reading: value=170 unit=°
